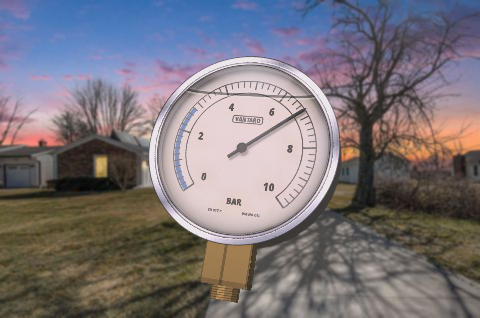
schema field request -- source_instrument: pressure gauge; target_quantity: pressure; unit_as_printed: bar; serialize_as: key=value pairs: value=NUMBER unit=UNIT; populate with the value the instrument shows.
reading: value=6.8 unit=bar
